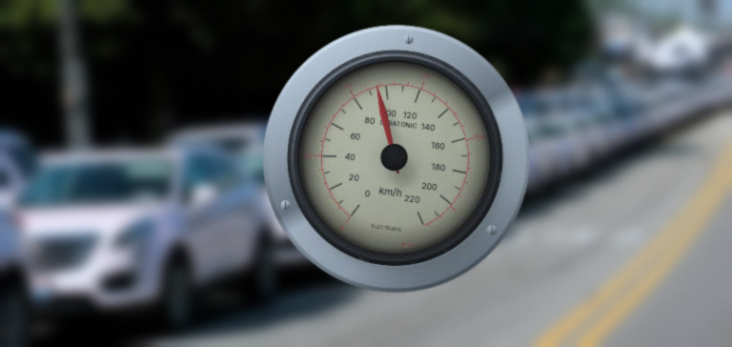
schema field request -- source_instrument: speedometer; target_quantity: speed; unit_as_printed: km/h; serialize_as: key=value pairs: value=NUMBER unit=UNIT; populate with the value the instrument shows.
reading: value=95 unit=km/h
